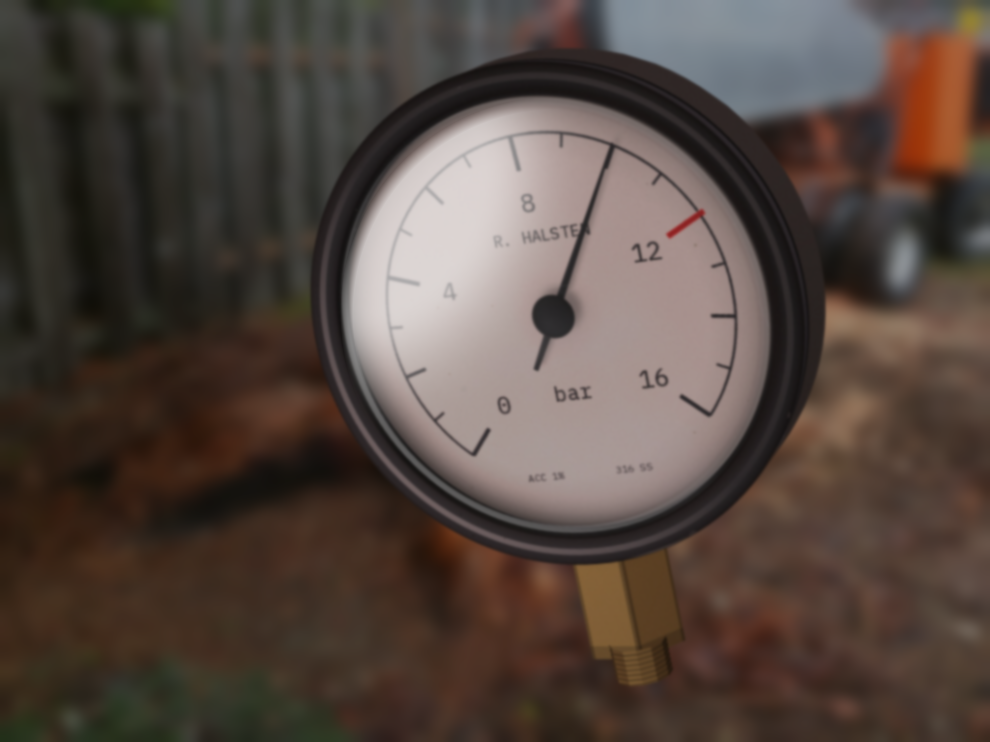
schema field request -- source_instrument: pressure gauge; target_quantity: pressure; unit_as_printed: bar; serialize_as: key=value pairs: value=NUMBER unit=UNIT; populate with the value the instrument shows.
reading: value=10 unit=bar
